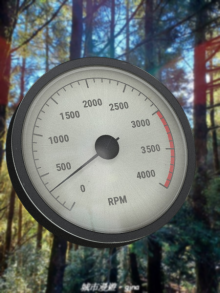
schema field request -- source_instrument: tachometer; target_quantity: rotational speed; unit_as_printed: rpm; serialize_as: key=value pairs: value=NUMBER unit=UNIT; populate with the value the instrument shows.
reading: value=300 unit=rpm
